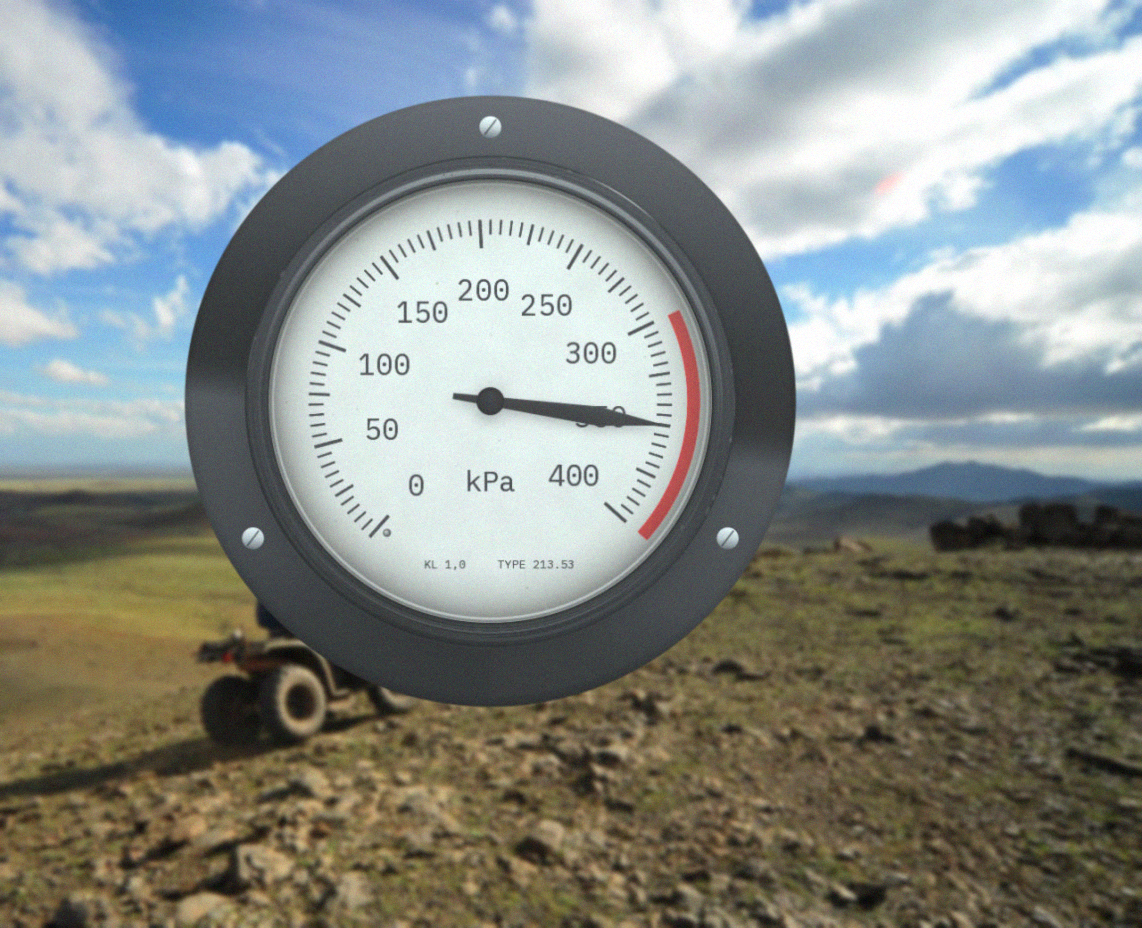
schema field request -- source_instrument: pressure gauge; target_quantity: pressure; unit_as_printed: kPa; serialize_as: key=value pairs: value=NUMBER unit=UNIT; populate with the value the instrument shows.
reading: value=350 unit=kPa
